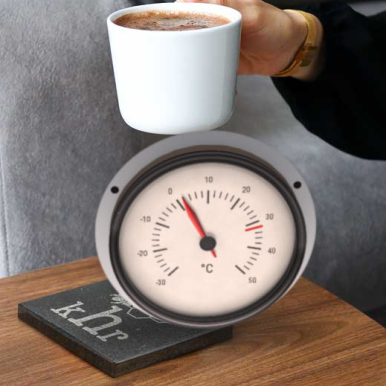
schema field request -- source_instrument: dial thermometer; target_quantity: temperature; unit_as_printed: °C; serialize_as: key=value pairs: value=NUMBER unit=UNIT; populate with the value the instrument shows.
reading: value=2 unit=°C
